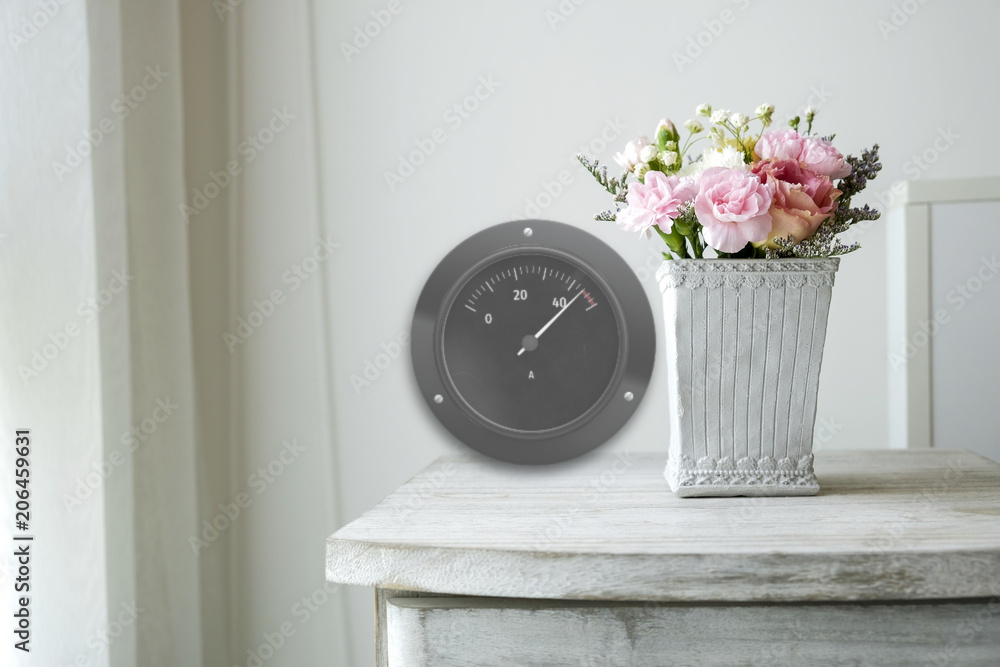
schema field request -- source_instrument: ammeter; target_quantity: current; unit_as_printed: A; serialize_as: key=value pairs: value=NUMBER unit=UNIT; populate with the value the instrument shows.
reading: value=44 unit=A
